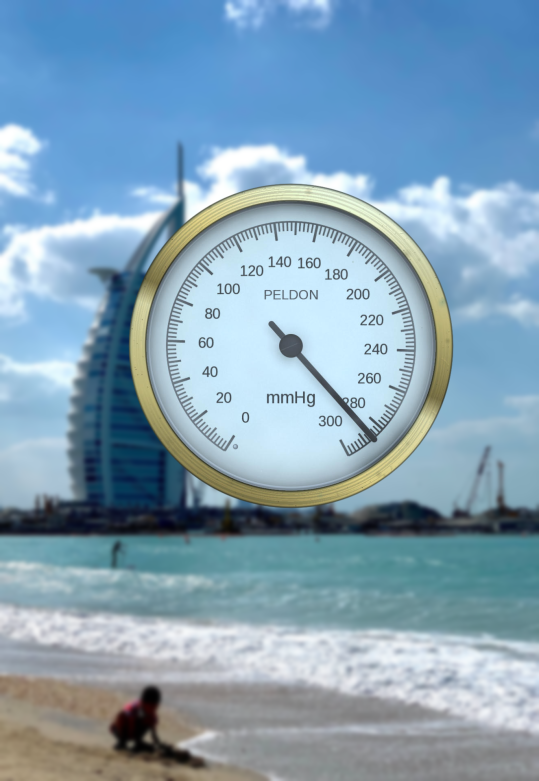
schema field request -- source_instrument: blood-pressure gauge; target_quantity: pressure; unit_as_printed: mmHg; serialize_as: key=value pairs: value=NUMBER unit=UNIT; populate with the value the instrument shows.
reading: value=286 unit=mmHg
